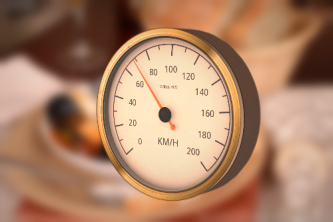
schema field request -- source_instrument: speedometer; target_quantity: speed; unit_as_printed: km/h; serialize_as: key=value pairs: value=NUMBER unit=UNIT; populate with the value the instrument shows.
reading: value=70 unit=km/h
